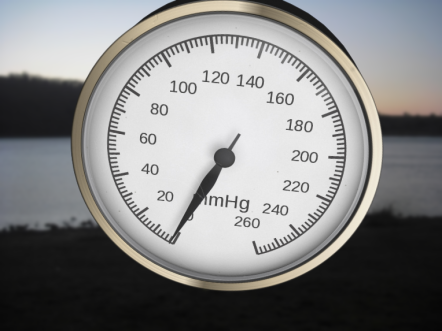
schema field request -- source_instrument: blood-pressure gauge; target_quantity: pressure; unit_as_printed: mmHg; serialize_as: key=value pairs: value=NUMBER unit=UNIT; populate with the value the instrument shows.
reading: value=2 unit=mmHg
